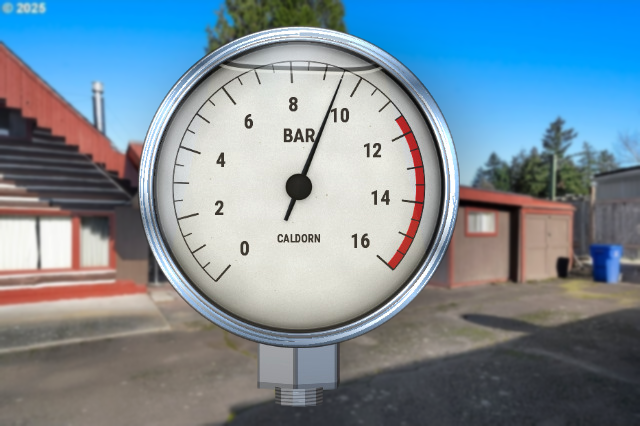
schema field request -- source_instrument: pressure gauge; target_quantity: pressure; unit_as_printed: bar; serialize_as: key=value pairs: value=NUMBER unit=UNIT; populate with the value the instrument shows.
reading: value=9.5 unit=bar
